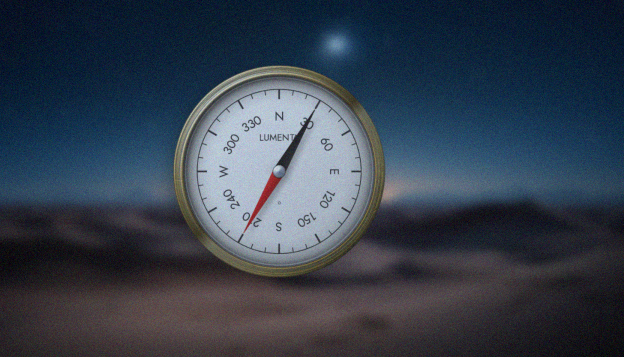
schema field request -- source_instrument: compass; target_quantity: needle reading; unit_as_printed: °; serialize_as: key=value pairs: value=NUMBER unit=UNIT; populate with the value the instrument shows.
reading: value=210 unit=°
